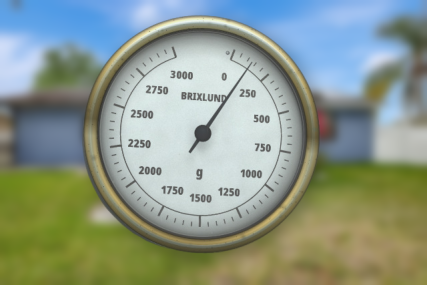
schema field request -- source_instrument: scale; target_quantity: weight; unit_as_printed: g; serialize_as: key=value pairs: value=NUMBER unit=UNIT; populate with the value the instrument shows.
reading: value=125 unit=g
